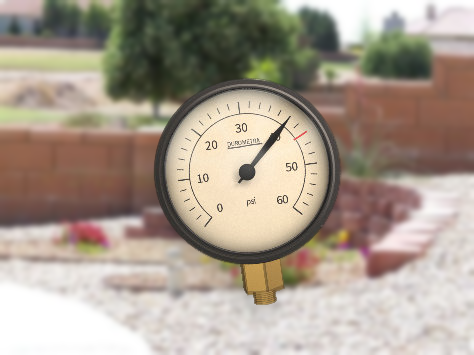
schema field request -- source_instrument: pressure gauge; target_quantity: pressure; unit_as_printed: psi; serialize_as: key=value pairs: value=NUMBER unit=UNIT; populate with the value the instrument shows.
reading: value=40 unit=psi
